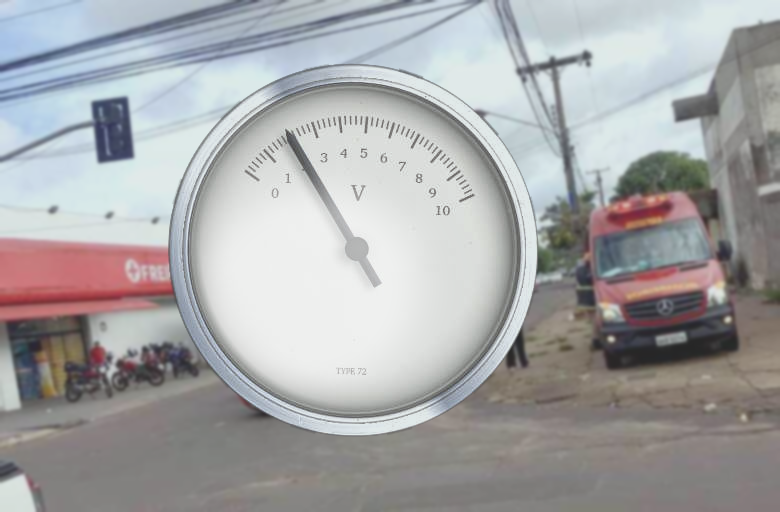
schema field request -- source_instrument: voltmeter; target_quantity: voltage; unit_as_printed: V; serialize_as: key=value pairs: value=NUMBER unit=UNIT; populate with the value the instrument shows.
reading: value=2 unit=V
